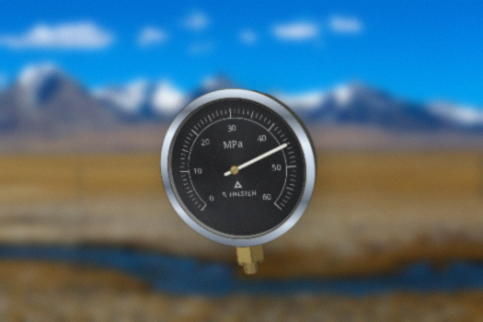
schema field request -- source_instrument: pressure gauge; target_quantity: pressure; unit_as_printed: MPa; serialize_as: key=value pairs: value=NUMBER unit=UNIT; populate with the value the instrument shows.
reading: value=45 unit=MPa
